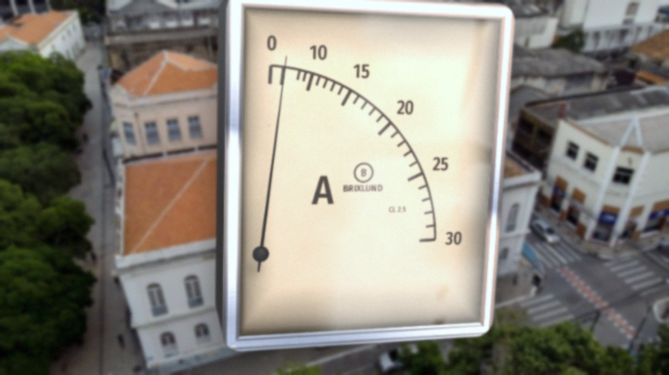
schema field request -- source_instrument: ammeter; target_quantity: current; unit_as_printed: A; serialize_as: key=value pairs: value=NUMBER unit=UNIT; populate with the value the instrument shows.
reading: value=5 unit=A
